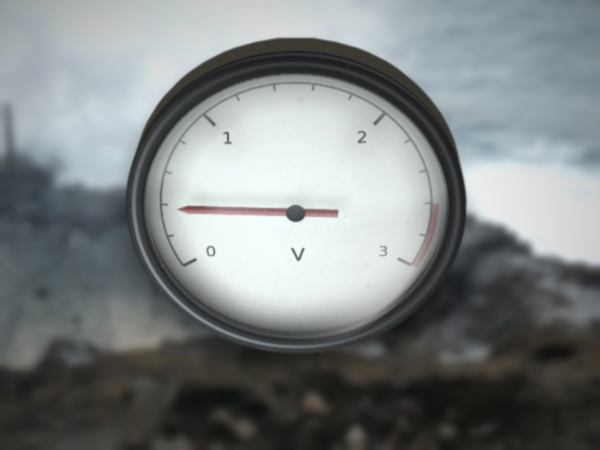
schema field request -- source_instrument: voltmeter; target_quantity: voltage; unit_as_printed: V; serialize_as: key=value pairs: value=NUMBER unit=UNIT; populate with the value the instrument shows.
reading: value=0.4 unit=V
